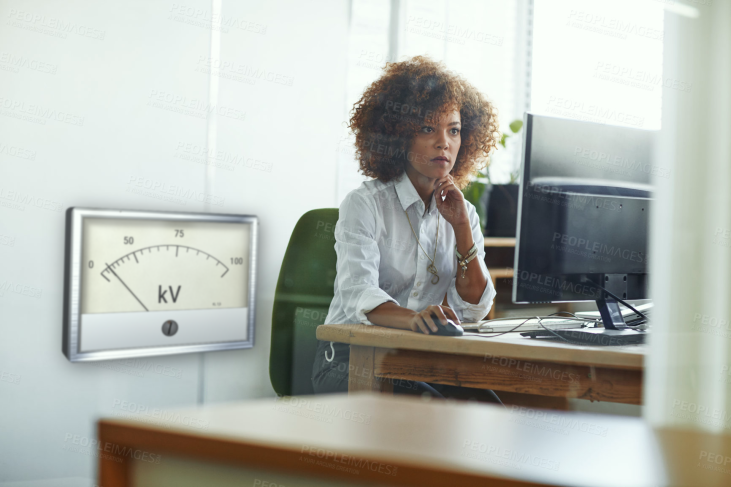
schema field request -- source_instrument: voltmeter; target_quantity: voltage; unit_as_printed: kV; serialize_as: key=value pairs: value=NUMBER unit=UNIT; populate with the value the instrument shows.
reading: value=25 unit=kV
